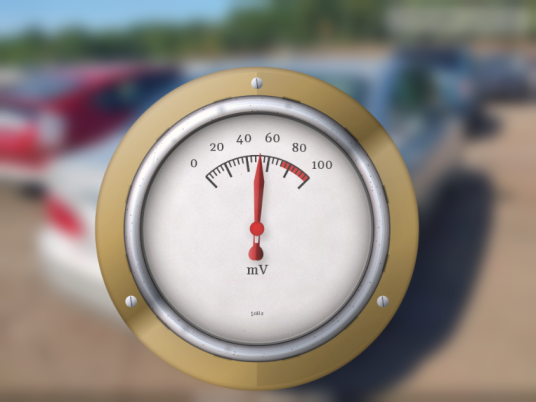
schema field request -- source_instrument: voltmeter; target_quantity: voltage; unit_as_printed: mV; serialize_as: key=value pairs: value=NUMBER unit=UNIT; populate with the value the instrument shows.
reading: value=52 unit=mV
